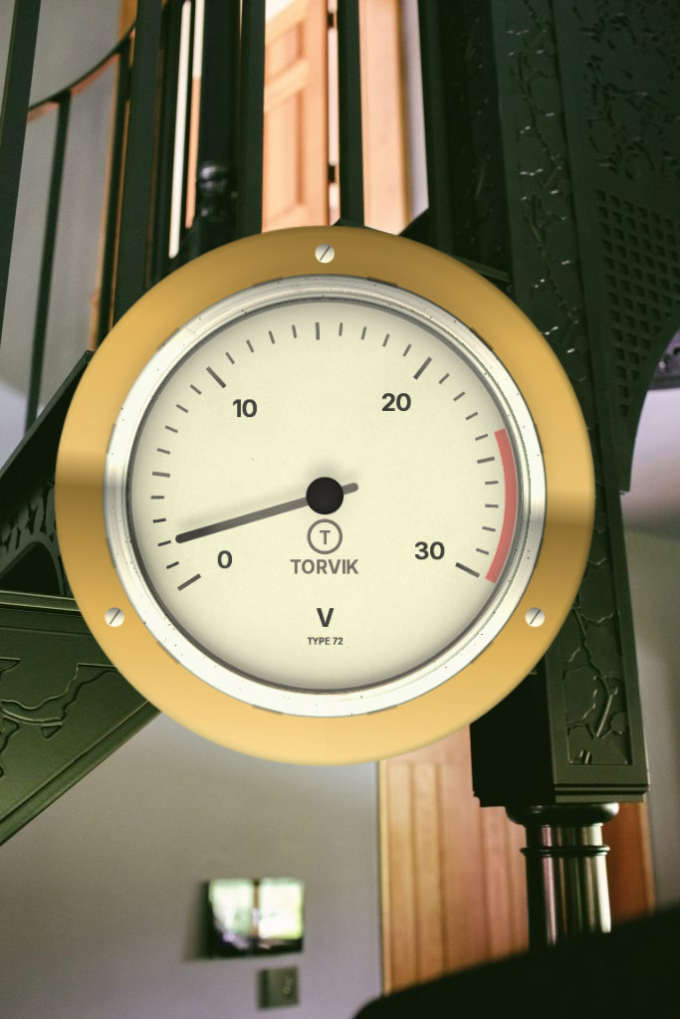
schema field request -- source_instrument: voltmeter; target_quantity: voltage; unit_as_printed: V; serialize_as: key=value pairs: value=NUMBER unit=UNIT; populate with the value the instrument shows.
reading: value=2 unit=V
